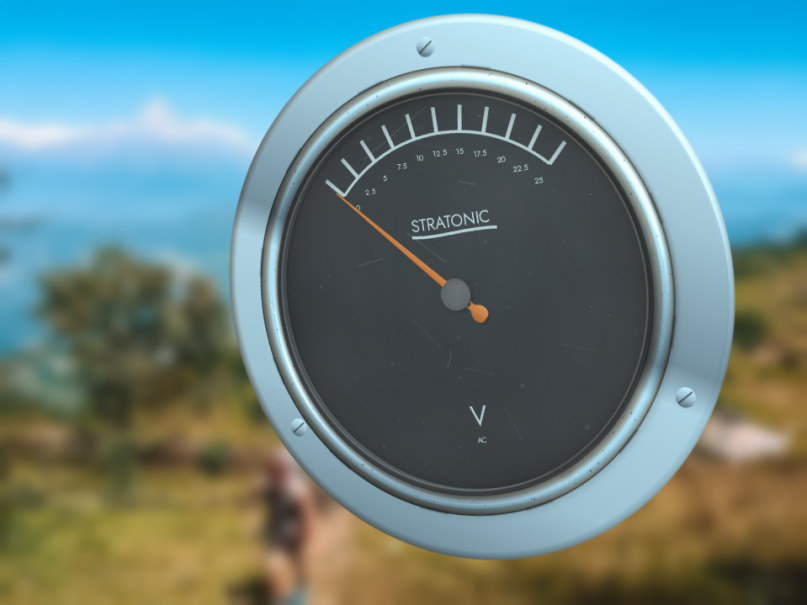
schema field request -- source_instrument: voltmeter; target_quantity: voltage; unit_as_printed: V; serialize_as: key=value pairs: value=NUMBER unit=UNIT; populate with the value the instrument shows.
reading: value=0 unit=V
